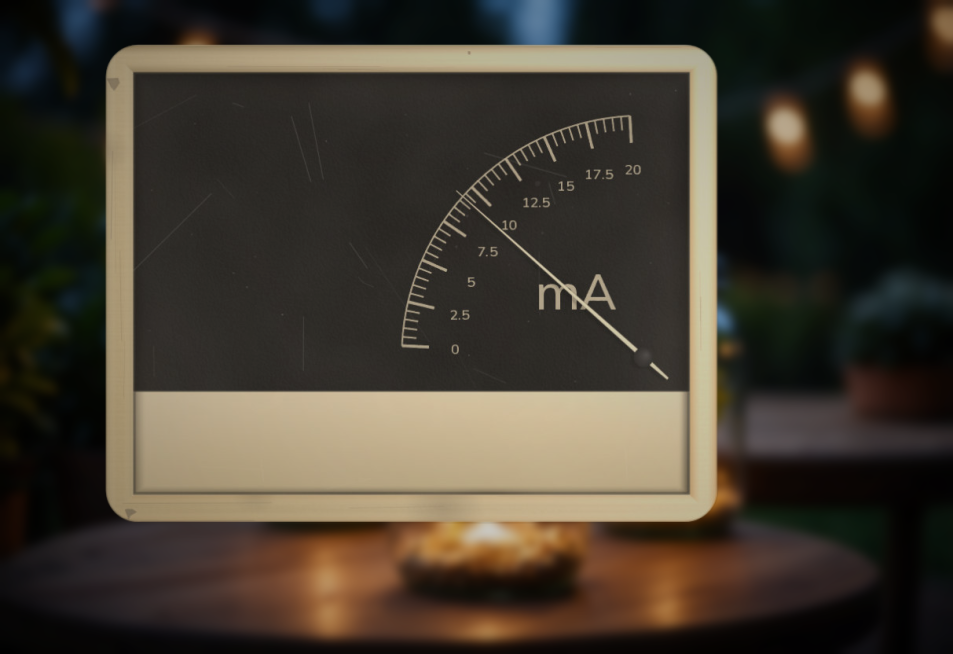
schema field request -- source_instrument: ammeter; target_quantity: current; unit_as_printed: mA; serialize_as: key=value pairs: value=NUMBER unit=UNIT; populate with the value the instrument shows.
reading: value=9.25 unit=mA
